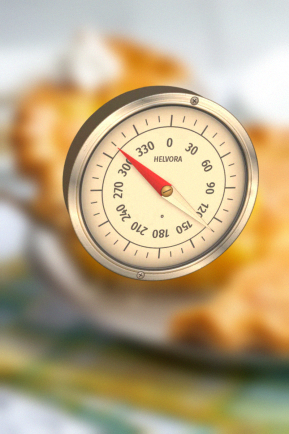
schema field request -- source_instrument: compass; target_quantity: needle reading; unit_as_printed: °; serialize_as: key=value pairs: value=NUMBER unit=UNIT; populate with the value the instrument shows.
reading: value=310 unit=°
